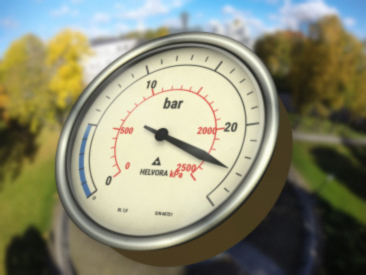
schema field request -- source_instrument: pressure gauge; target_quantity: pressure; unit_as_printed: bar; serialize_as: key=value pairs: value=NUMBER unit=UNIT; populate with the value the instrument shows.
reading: value=23 unit=bar
